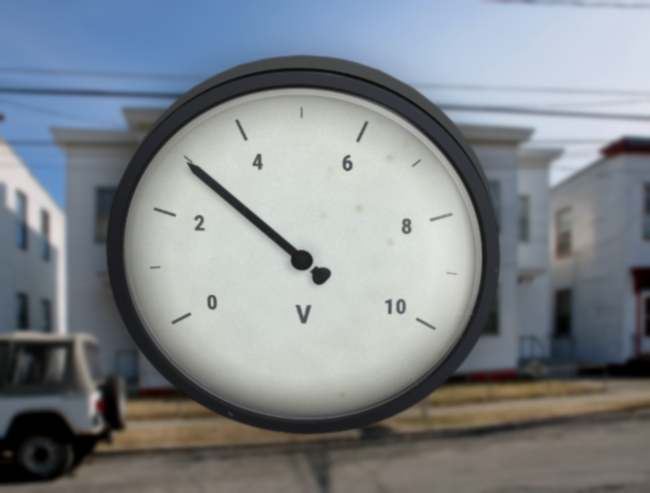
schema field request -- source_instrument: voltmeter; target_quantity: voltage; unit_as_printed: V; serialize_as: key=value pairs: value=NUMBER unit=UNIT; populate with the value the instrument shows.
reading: value=3 unit=V
